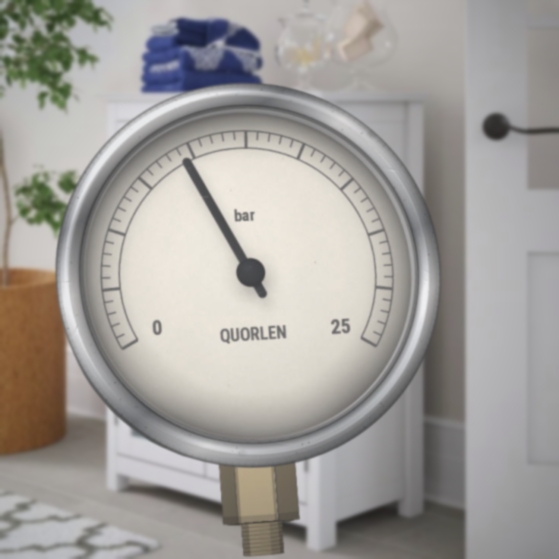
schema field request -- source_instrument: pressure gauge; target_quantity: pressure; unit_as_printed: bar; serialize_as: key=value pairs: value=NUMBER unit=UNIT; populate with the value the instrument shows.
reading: value=9.5 unit=bar
